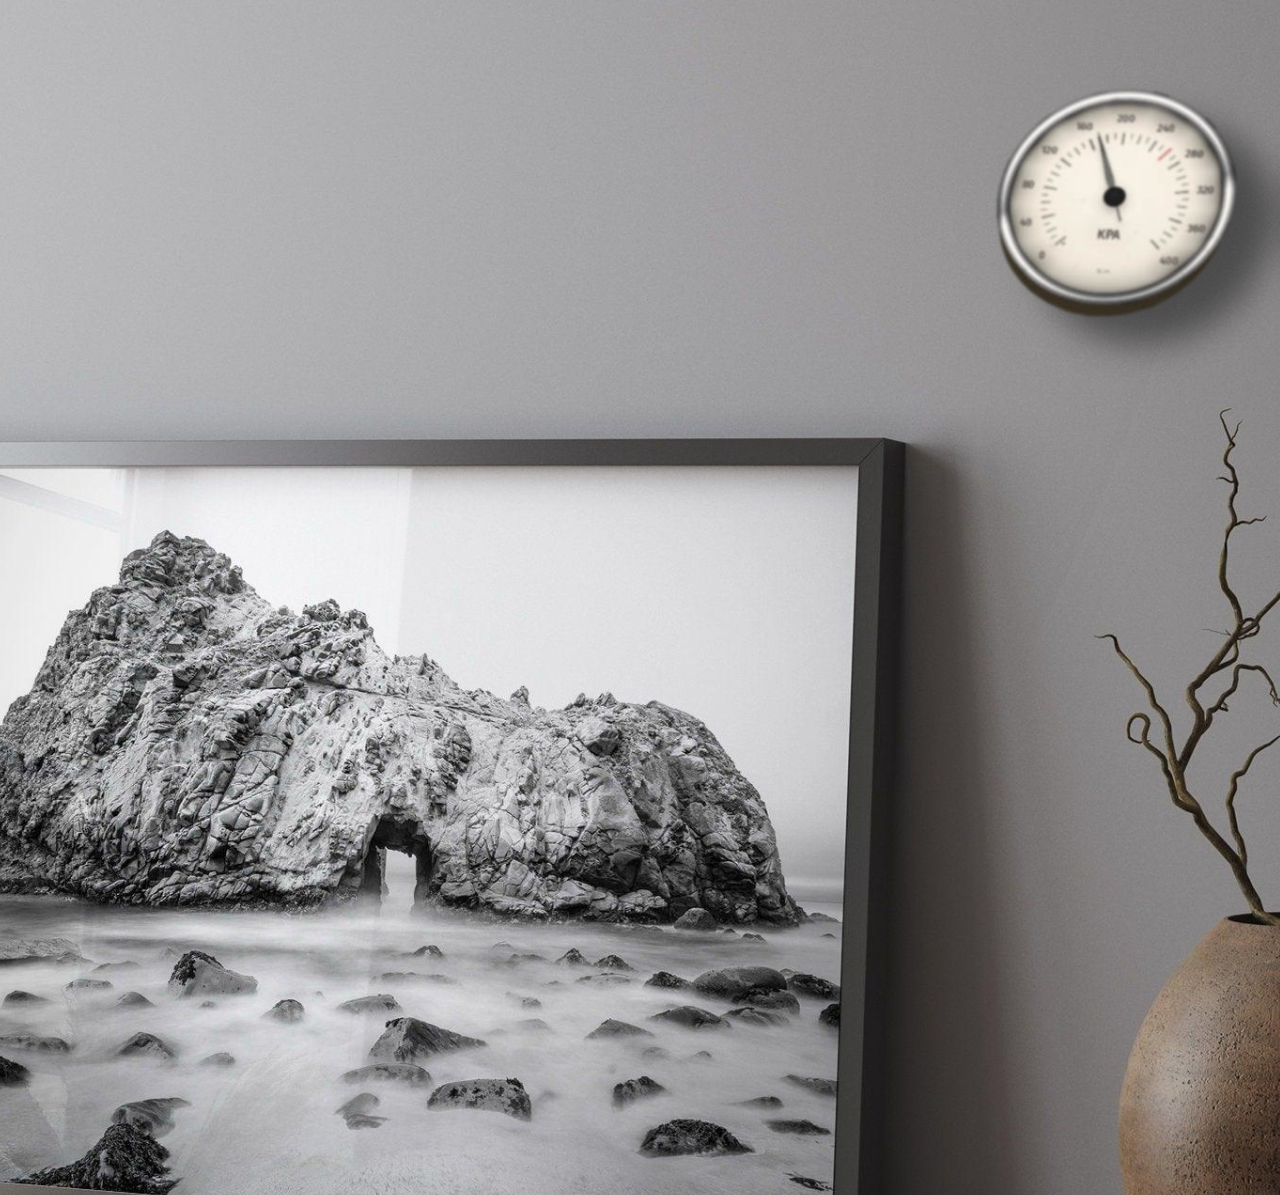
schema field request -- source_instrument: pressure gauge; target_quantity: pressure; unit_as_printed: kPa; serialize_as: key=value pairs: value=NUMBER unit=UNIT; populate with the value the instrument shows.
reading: value=170 unit=kPa
